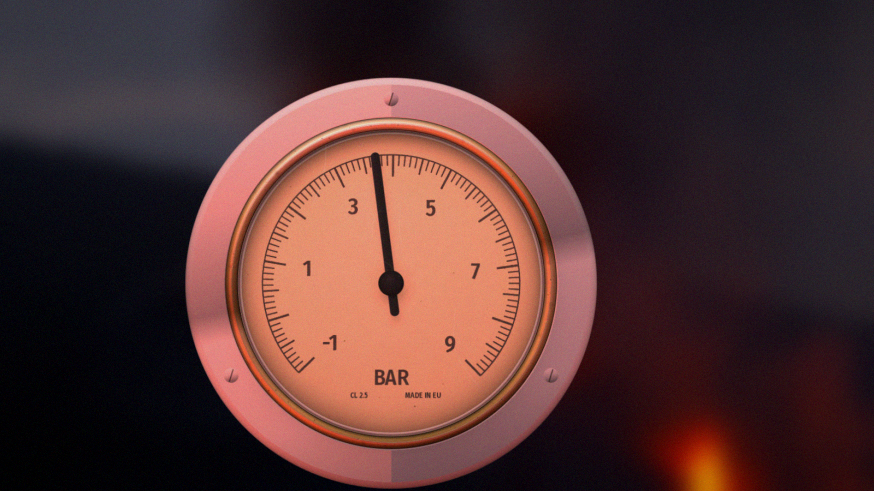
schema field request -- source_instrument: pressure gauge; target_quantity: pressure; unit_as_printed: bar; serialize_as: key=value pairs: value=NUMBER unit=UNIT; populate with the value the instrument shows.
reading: value=3.7 unit=bar
